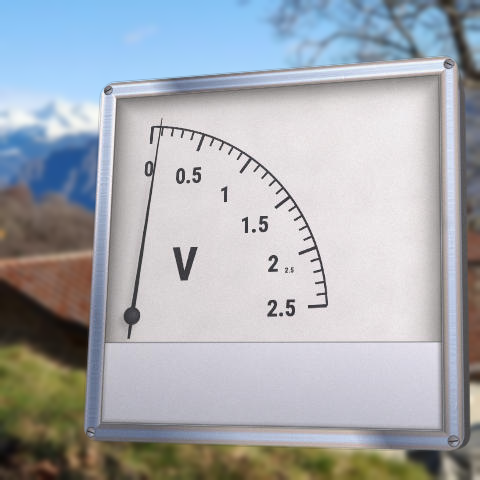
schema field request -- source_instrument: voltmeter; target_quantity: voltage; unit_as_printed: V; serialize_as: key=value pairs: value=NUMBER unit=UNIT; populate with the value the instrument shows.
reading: value=0.1 unit=V
